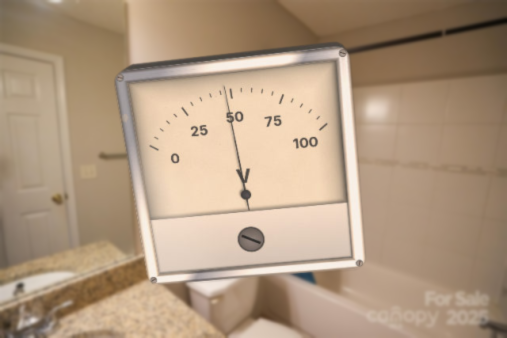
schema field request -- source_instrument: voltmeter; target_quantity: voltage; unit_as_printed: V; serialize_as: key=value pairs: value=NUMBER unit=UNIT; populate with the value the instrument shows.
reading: value=47.5 unit=V
